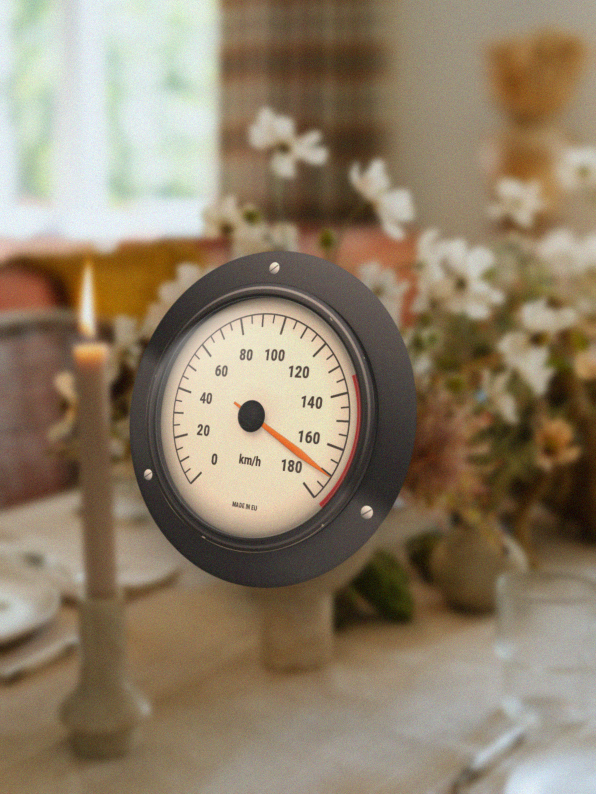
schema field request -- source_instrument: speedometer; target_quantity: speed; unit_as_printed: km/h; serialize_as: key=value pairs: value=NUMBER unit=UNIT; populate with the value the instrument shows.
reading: value=170 unit=km/h
